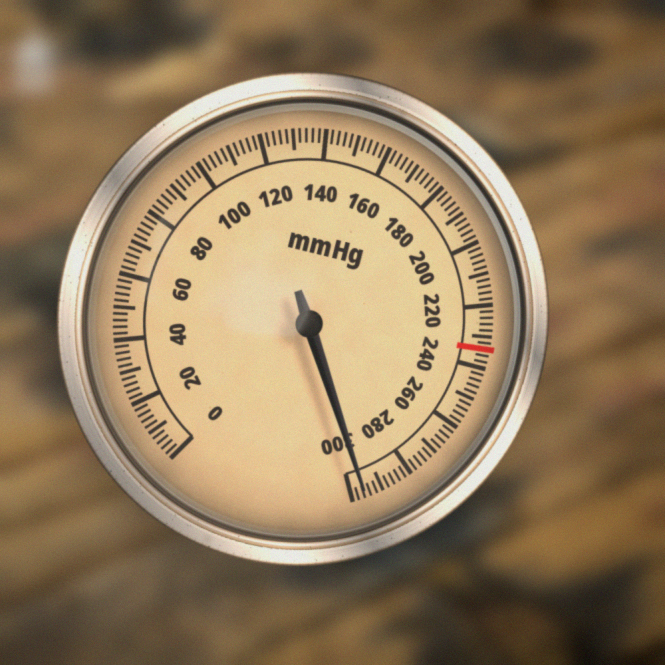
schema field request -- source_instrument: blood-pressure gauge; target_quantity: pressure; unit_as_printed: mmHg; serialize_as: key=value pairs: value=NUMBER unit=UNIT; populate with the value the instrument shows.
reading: value=296 unit=mmHg
